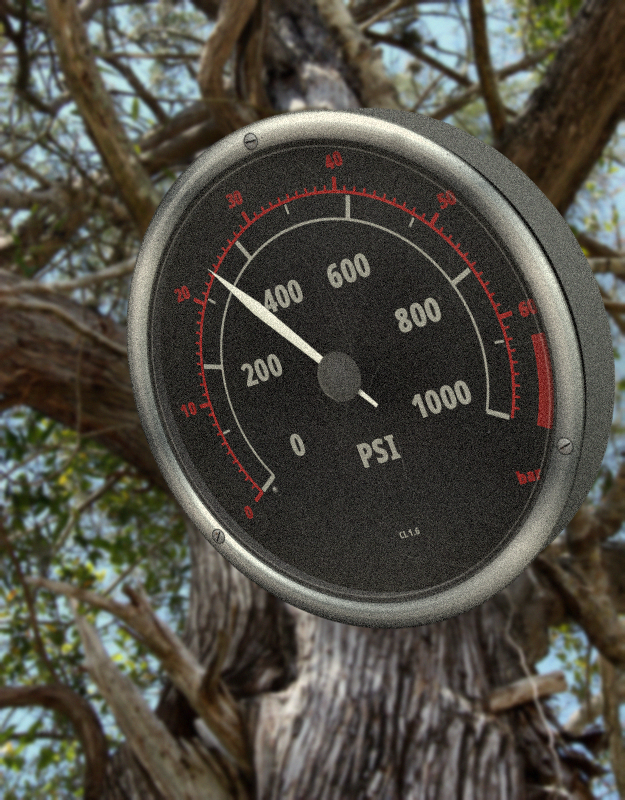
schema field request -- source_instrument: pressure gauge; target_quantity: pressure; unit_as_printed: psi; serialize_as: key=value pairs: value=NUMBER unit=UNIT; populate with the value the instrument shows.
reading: value=350 unit=psi
